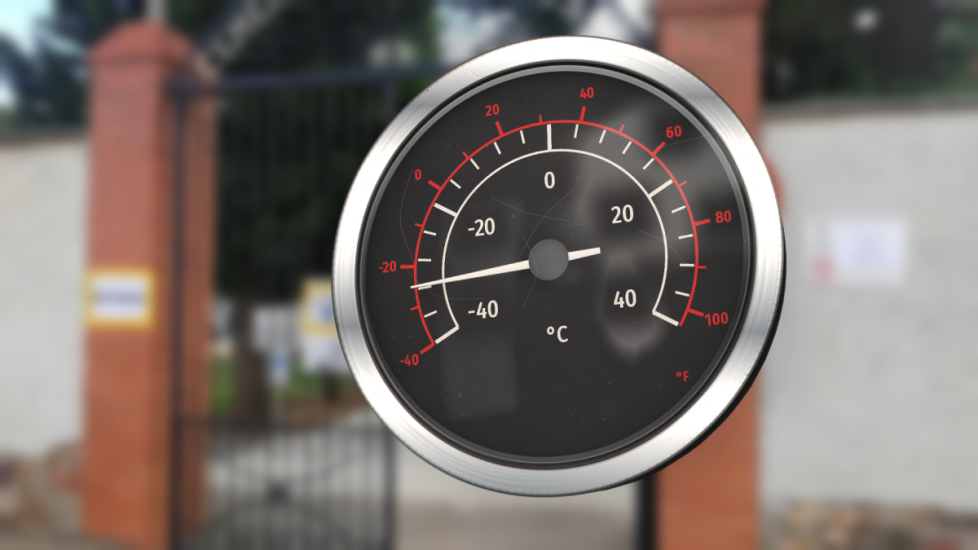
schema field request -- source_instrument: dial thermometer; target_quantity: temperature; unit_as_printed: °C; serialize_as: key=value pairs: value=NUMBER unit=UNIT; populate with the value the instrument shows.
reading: value=-32 unit=°C
